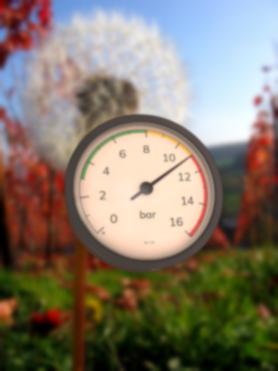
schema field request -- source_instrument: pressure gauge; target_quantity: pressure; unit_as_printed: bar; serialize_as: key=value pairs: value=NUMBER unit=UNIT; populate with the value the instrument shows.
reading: value=11 unit=bar
